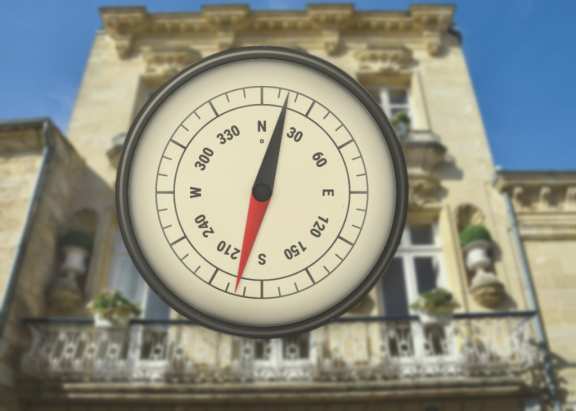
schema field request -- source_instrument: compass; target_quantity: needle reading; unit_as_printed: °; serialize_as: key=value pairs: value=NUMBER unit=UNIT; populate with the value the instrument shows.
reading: value=195 unit=°
